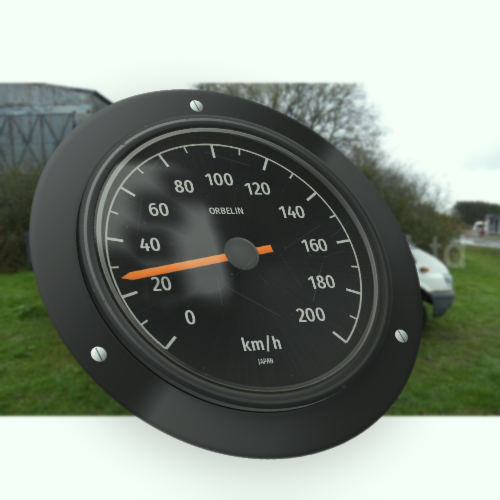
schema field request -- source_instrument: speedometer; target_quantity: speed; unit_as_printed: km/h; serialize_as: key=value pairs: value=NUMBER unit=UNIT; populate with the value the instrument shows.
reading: value=25 unit=km/h
